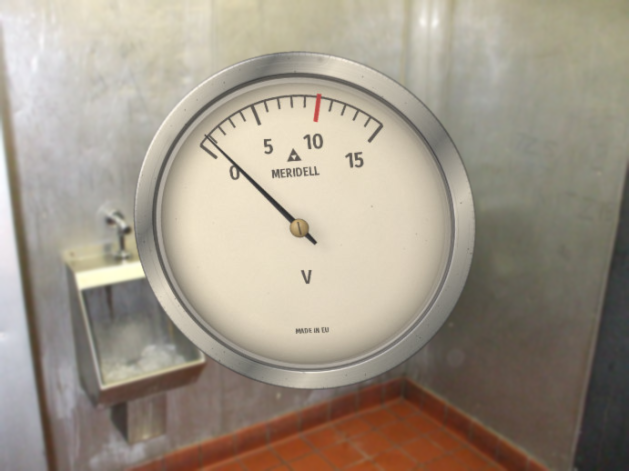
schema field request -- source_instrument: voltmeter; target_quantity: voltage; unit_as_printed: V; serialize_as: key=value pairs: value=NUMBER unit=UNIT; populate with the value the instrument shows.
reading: value=1 unit=V
